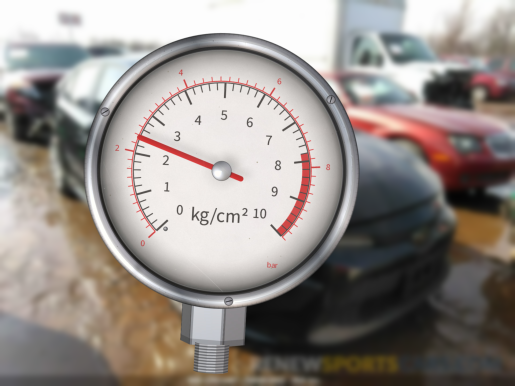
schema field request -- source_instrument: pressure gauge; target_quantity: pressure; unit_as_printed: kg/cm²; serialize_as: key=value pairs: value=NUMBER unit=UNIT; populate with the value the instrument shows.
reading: value=2.4 unit=kg/cm²
